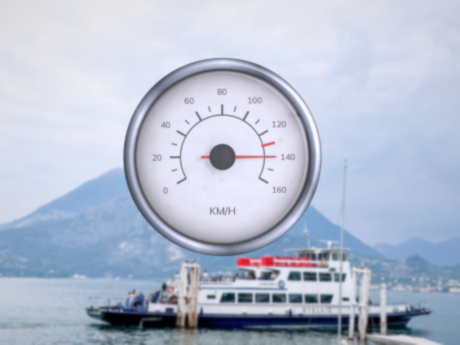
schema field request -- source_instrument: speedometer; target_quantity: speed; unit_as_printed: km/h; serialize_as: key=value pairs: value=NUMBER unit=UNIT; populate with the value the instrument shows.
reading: value=140 unit=km/h
